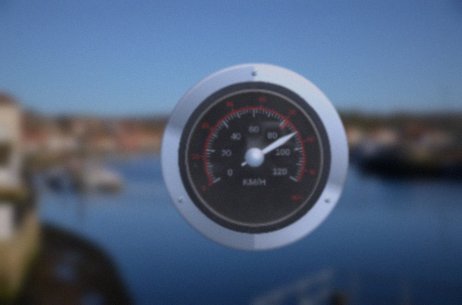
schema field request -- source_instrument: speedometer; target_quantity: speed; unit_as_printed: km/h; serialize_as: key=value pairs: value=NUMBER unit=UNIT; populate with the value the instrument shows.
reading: value=90 unit=km/h
